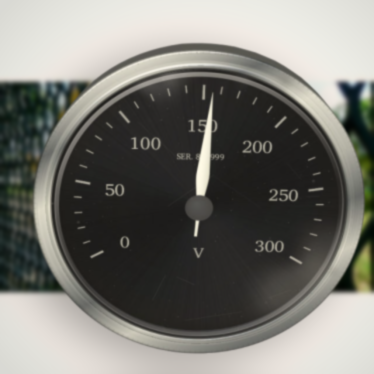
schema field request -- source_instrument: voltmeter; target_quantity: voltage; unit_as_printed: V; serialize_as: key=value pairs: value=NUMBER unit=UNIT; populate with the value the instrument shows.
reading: value=155 unit=V
